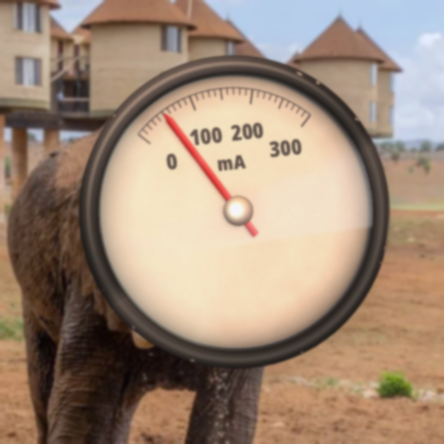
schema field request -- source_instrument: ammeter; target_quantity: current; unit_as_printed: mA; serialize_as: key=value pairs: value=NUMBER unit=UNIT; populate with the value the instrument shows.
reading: value=50 unit=mA
